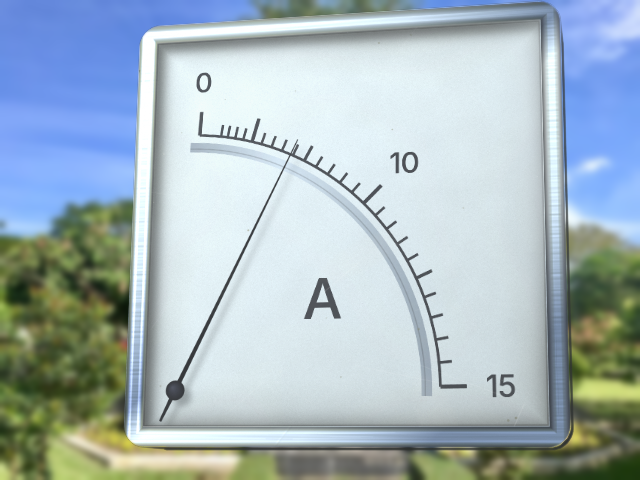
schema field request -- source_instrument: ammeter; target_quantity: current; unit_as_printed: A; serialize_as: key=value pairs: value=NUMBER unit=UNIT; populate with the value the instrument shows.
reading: value=7 unit=A
